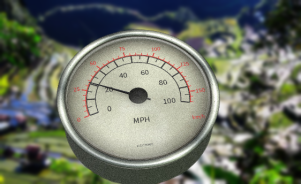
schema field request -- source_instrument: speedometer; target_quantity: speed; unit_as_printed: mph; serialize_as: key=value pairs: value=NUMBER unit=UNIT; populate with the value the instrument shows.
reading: value=20 unit=mph
